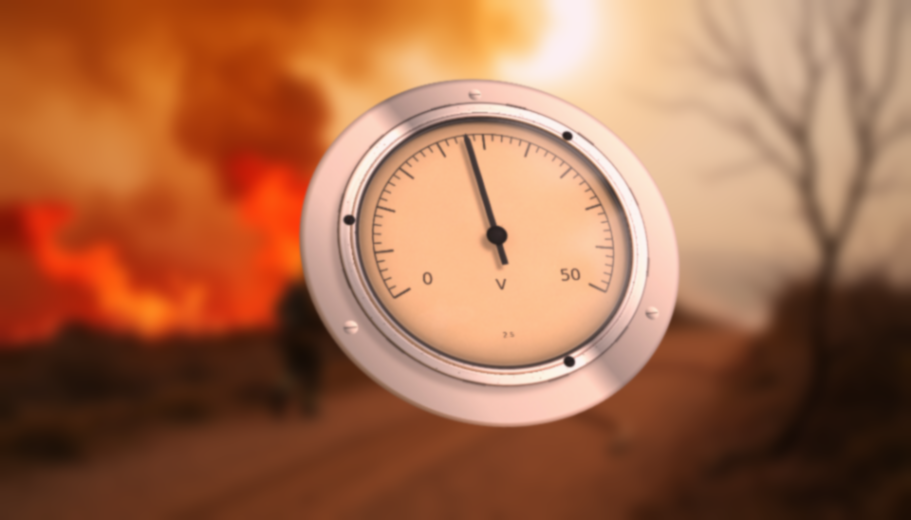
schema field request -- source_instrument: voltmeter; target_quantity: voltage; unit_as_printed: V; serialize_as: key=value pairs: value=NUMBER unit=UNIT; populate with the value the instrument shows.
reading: value=23 unit=V
